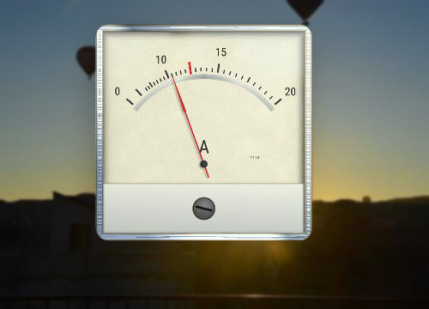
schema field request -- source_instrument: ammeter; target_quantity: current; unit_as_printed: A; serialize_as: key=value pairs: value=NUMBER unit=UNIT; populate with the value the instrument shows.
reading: value=10.5 unit=A
